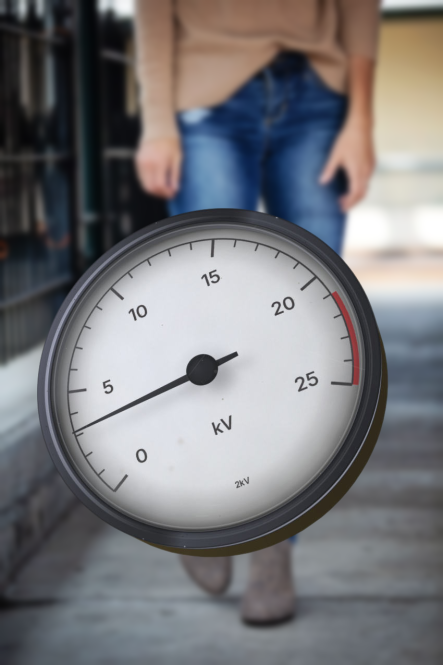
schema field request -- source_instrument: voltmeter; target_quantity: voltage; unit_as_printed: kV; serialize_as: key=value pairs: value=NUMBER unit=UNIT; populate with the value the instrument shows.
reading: value=3 unit=kV
